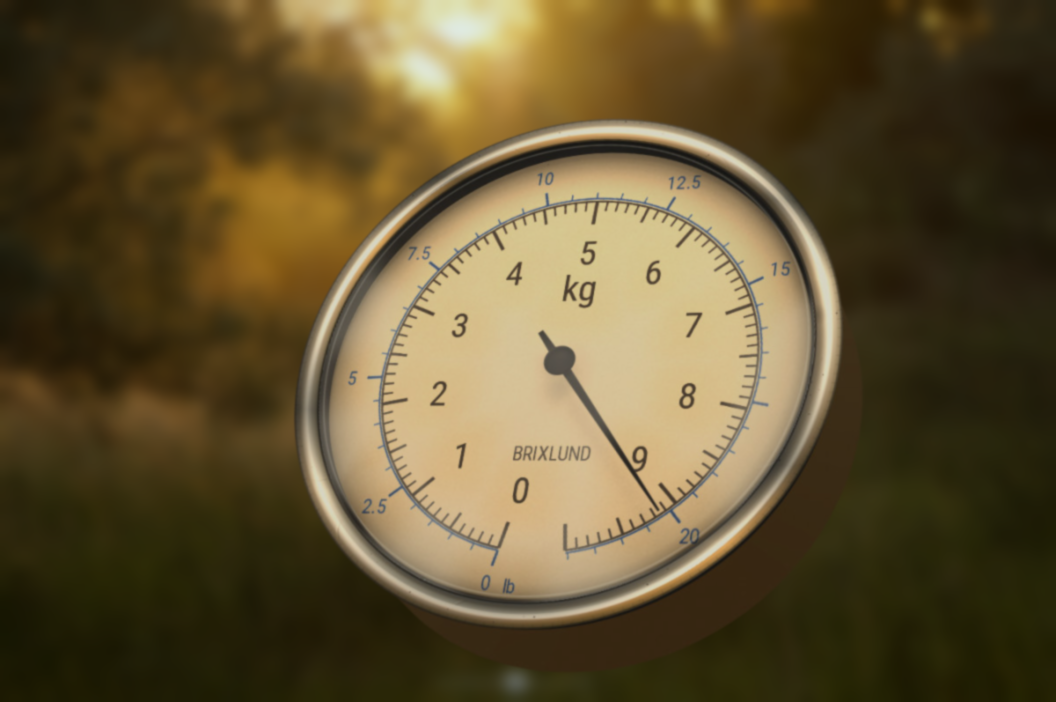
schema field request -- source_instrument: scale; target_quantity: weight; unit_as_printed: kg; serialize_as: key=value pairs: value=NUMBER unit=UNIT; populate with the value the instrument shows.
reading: value=9.15 unit=kg
